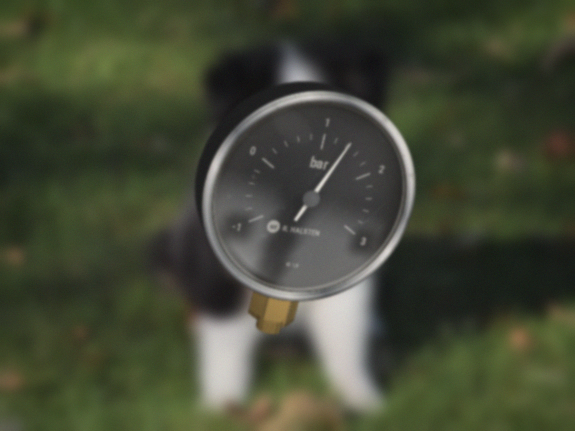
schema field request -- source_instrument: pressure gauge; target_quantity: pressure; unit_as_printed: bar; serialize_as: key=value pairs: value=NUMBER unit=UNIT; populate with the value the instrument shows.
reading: value=1.4 unit=bar
